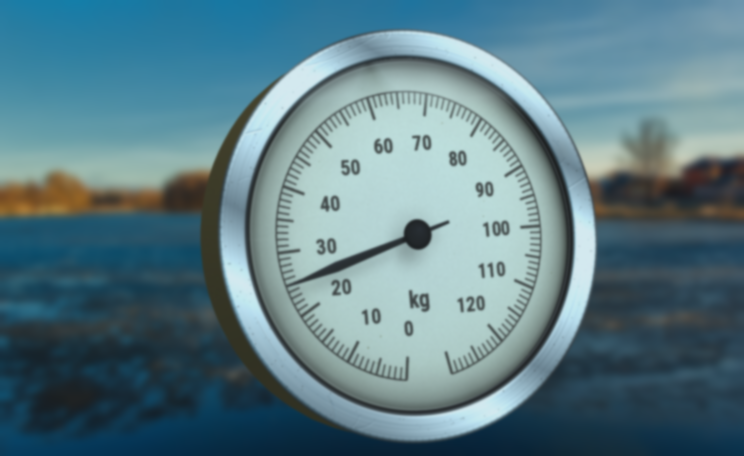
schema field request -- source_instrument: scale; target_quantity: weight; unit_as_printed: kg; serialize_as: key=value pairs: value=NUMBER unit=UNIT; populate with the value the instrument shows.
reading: value=25 unit=kg
